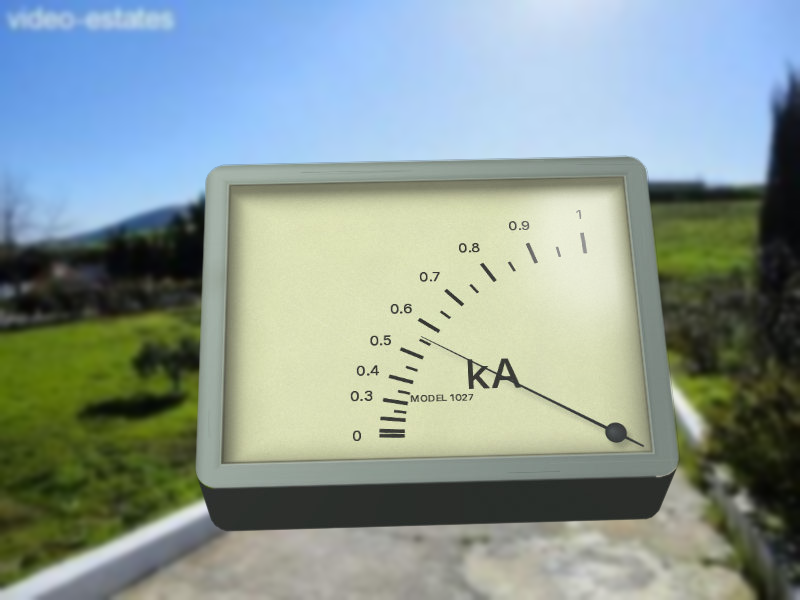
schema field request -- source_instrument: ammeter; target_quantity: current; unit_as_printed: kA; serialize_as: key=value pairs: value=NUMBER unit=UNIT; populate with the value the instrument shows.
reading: value=0.55 unit=kA
